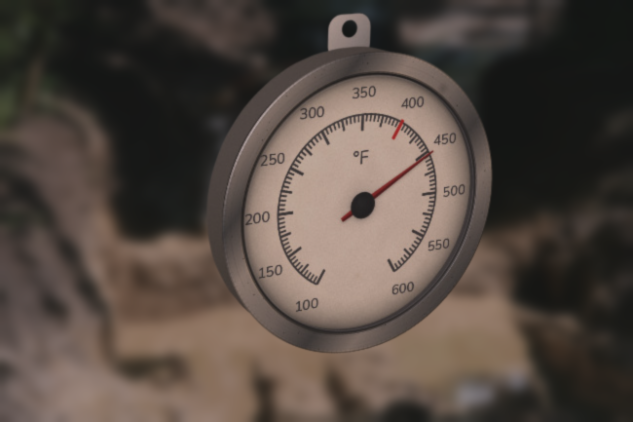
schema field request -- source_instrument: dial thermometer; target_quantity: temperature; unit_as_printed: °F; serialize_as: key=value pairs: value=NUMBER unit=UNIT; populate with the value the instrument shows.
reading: value=450 unit=°F
